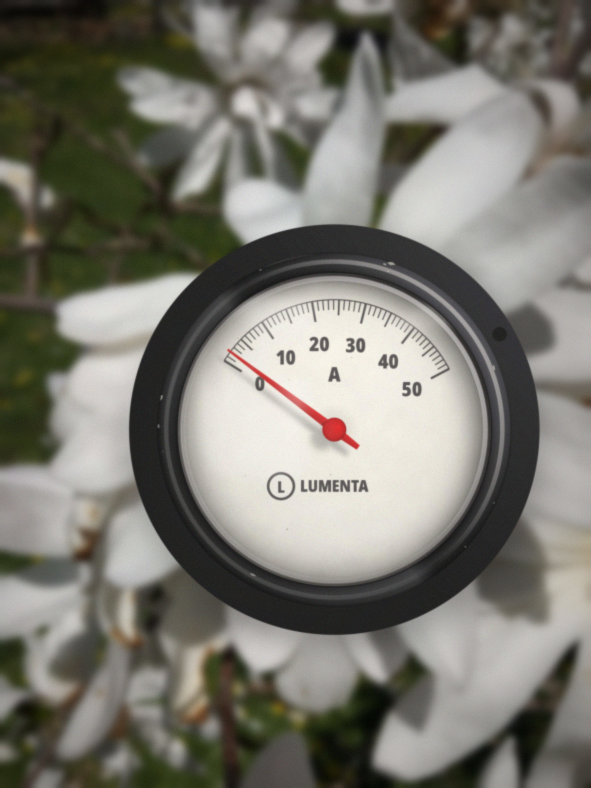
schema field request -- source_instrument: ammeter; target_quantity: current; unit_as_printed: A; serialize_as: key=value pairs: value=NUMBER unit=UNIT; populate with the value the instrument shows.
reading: value=2 unit=A
